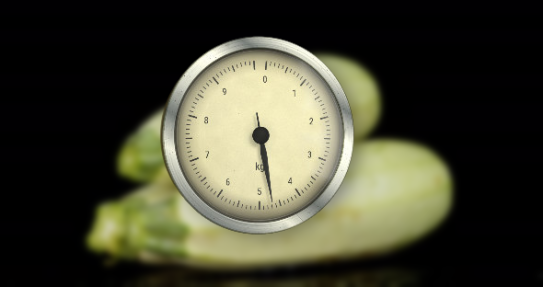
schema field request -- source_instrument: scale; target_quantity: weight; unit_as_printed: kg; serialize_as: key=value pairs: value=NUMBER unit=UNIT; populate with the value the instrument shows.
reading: value=4.7 unit=kg
